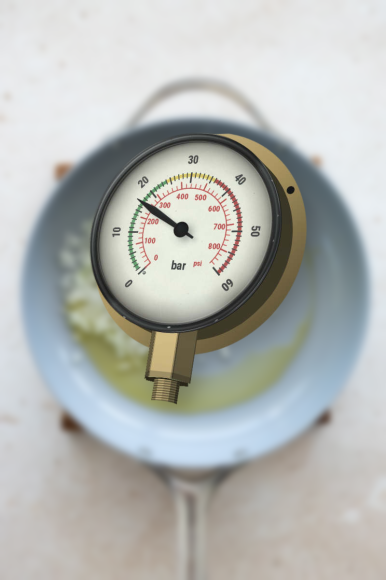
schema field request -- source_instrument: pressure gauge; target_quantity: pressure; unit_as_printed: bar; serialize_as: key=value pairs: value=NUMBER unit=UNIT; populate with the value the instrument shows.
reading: value=17 unit=bar
